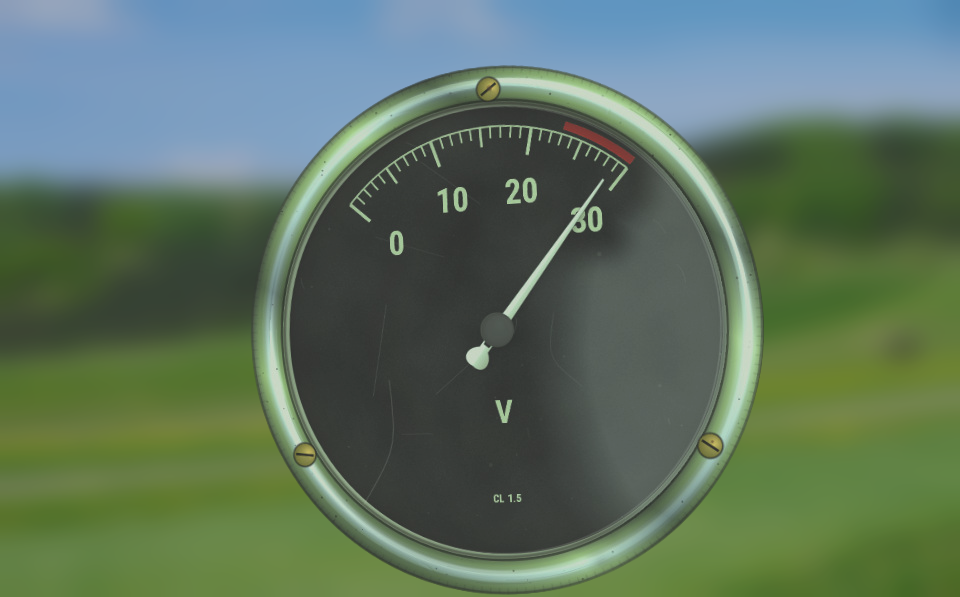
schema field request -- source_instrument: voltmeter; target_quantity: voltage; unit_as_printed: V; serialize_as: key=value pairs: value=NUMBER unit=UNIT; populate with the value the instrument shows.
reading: value=29 unit=V
